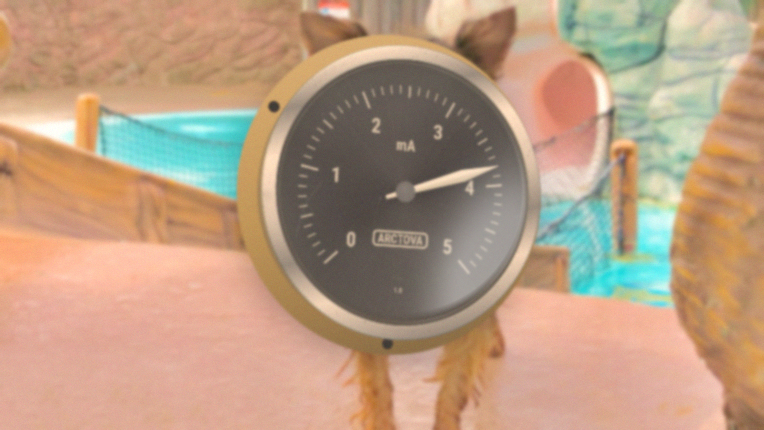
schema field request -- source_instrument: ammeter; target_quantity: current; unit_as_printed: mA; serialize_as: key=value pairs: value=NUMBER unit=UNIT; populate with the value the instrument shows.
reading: value=3.8 unit=mA
